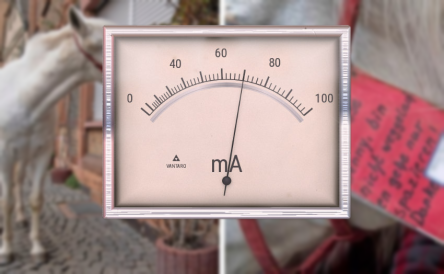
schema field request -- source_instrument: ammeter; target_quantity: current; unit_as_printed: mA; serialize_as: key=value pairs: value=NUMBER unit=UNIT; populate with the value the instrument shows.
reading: value=70 unit=mA
